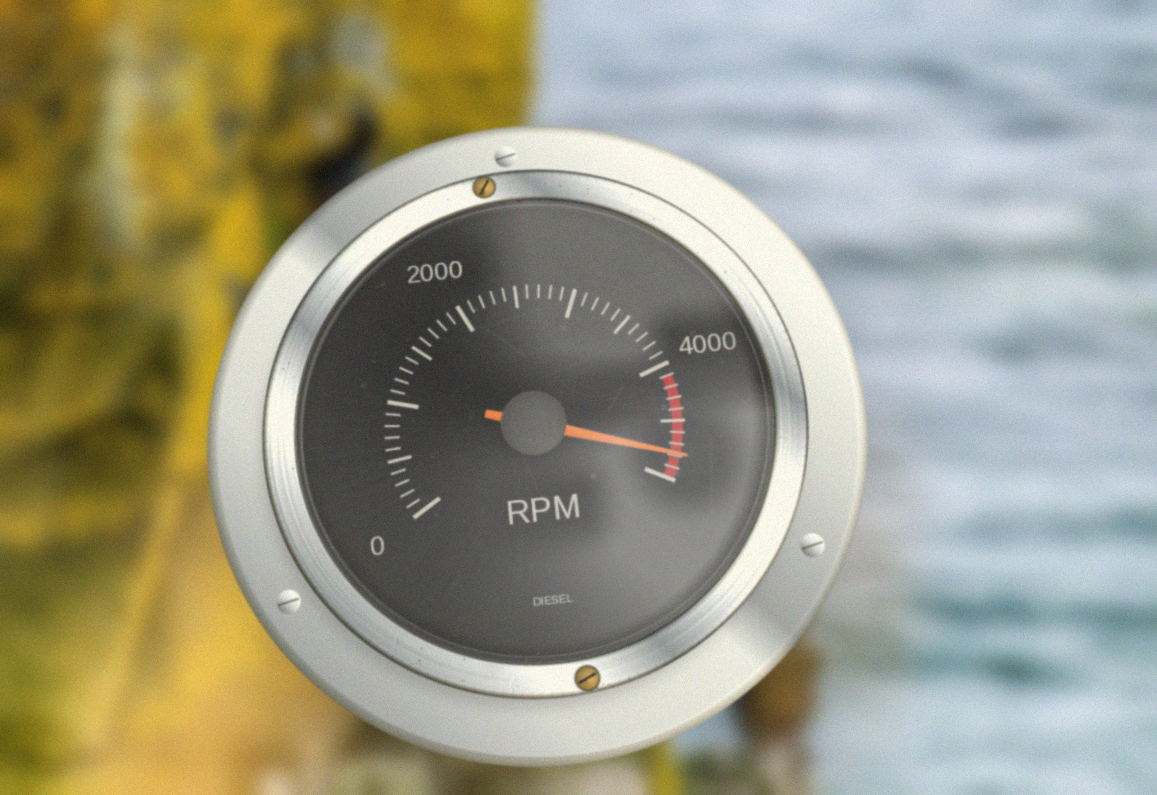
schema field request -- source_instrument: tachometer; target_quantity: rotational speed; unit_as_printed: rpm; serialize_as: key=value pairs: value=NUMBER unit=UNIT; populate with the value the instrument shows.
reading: value=4800 unit=rpm
